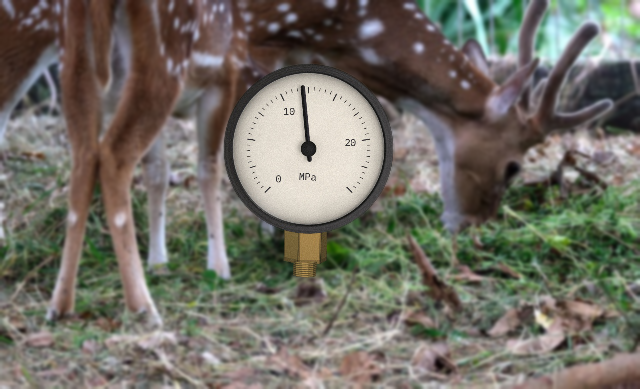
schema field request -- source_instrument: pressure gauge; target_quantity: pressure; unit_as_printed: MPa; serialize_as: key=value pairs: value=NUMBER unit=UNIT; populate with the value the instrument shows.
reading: value=12 unit=MPa
